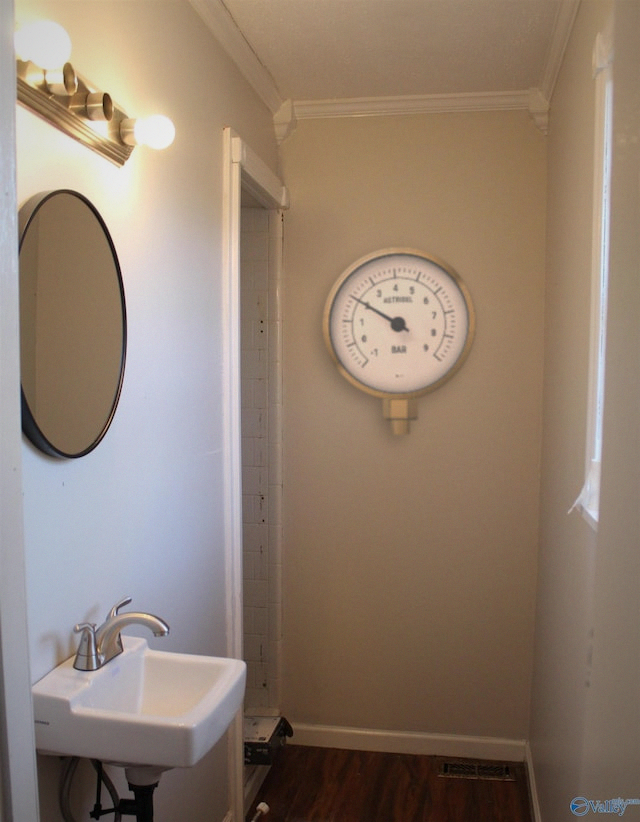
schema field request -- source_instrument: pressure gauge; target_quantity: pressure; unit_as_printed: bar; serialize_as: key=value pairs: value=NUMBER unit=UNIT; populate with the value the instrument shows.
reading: value=2 unit=bar
